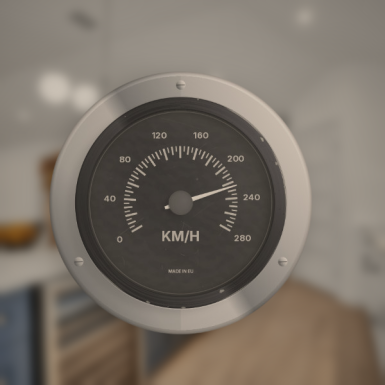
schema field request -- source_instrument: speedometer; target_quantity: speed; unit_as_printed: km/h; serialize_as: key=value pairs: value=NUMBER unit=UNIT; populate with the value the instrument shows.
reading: value=225 unit=km/h
